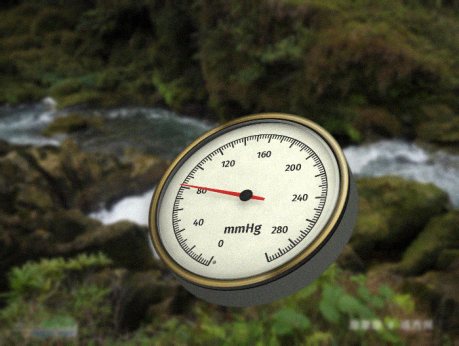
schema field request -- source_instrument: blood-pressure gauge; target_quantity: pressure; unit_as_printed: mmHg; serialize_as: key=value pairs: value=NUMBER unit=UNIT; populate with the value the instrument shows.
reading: value=80 unit=mmHg
